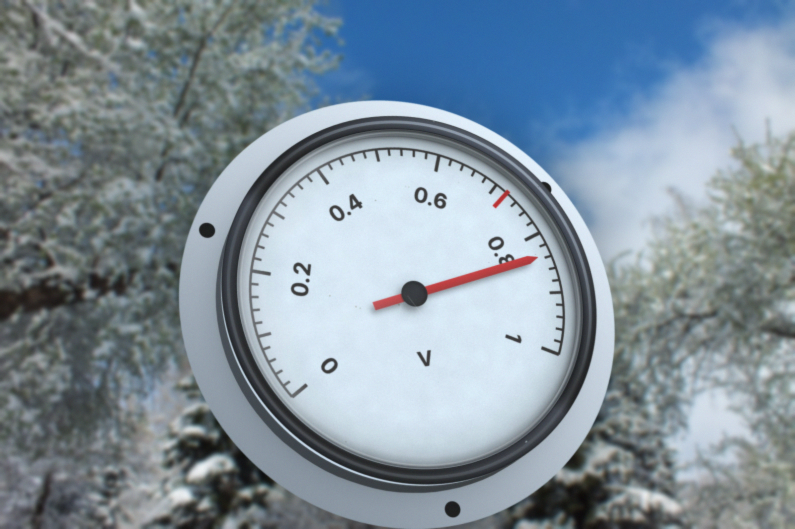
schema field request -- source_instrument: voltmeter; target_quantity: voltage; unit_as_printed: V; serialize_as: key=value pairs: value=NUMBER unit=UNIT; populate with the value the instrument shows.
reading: value=0.84 unit=V
